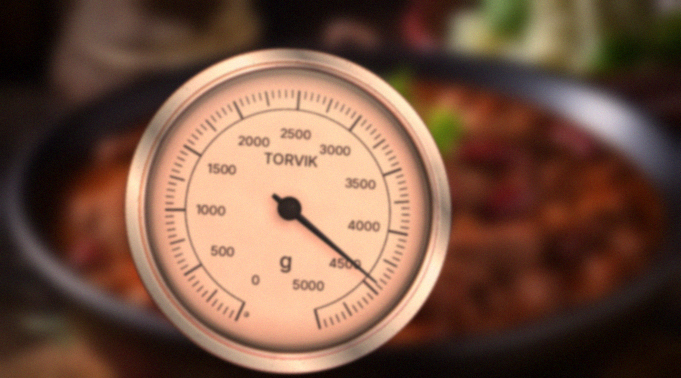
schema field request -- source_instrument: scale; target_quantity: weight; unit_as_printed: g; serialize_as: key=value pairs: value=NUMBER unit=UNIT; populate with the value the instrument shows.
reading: value=4450 unit=g
